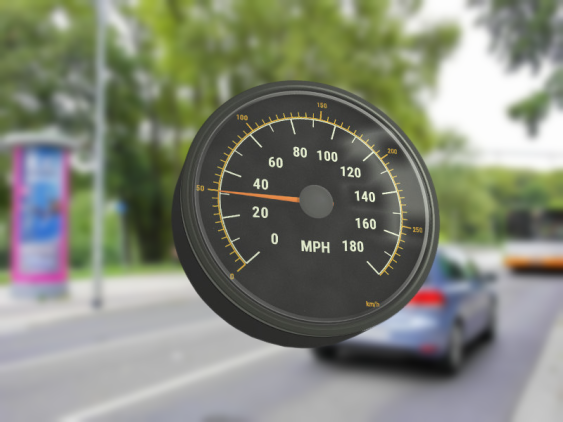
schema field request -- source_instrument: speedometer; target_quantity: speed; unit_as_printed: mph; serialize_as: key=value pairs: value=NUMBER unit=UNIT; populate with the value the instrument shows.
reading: value=30 unit=mph
